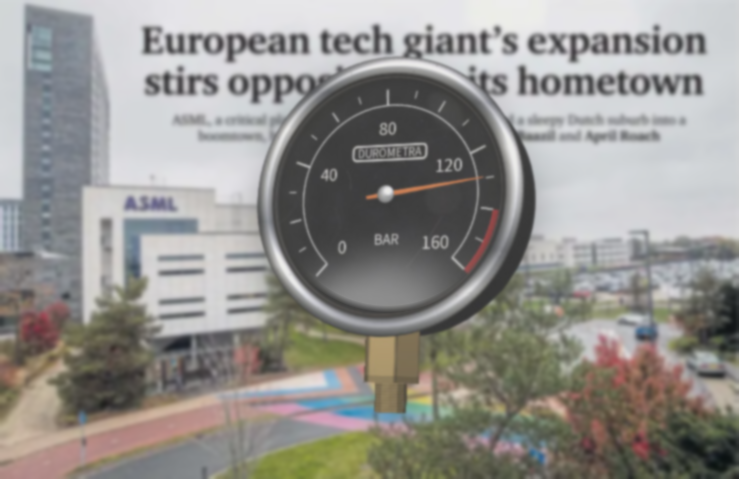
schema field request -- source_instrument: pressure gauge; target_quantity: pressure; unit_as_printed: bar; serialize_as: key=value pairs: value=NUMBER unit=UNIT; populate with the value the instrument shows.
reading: value=130 unit=bar
